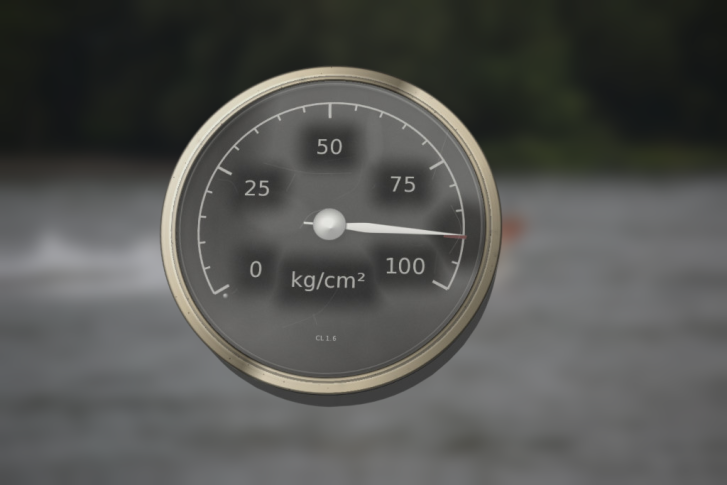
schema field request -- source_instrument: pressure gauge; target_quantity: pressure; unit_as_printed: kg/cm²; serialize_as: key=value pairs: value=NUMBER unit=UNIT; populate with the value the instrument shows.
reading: value=90 unit=kg/cm²
